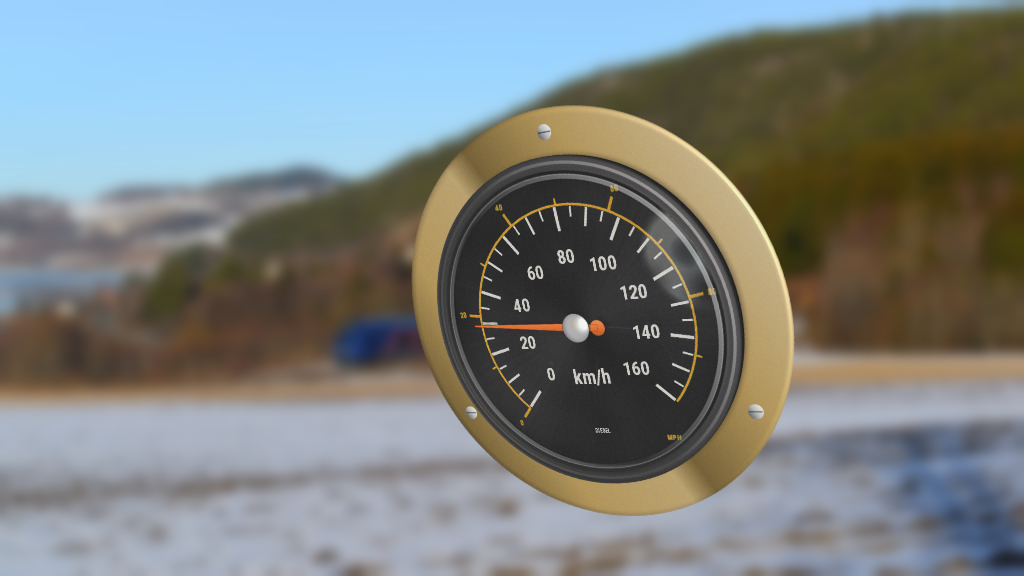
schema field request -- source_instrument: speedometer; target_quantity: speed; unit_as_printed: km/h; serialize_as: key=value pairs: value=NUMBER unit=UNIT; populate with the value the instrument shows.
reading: value=30 unit=km/h
